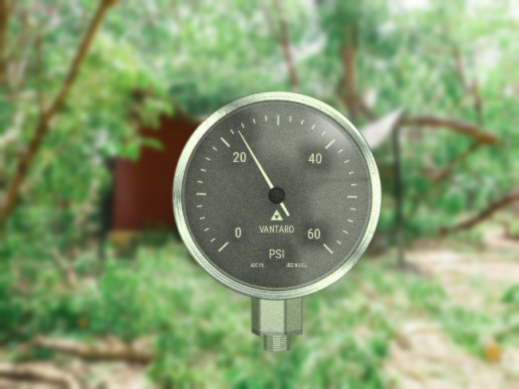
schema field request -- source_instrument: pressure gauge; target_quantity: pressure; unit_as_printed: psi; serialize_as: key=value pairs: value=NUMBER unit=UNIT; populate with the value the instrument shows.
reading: value=23 unit=psi
